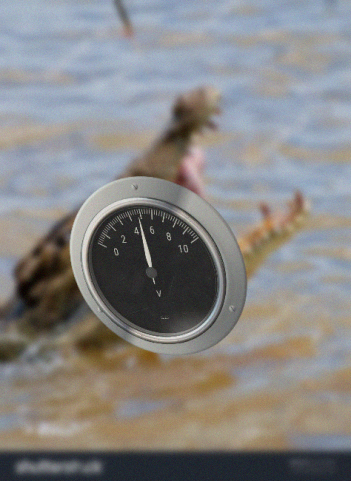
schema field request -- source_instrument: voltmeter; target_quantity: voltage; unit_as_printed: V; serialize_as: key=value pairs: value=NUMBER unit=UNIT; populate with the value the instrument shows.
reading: value=5 unit=V
